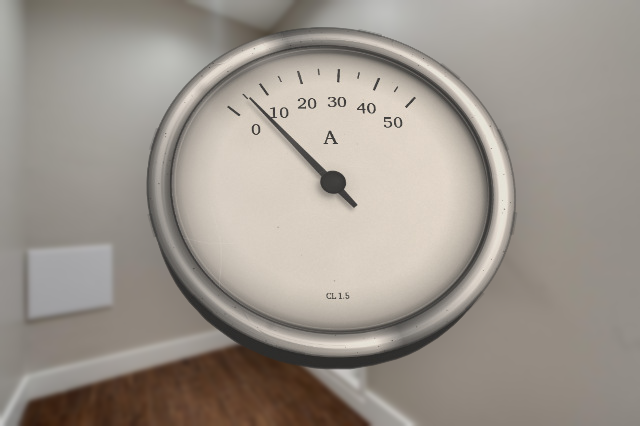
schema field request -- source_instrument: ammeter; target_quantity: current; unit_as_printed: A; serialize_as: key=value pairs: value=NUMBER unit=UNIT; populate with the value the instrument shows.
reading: value=5 unit=A
